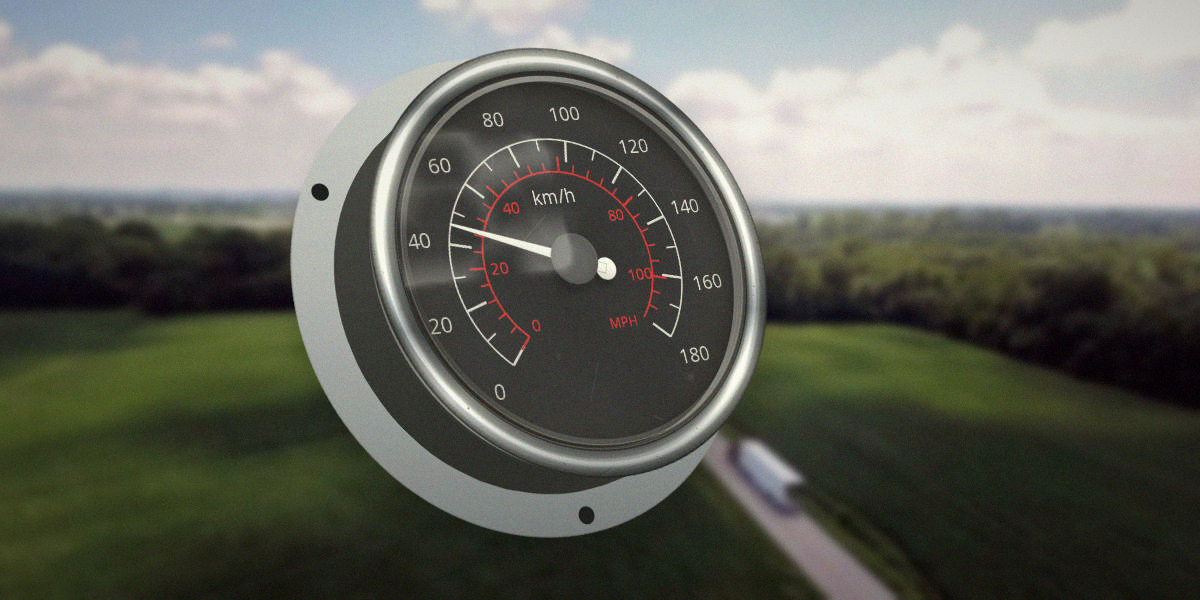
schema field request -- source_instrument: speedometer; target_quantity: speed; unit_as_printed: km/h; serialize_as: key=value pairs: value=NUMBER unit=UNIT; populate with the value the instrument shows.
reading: value=45 unit=km/h
